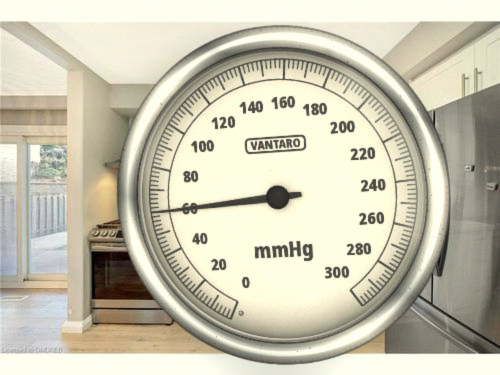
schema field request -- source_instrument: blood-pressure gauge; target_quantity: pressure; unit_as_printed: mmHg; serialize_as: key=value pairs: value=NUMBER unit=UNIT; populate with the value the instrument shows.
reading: value=60 unit=mmHg
